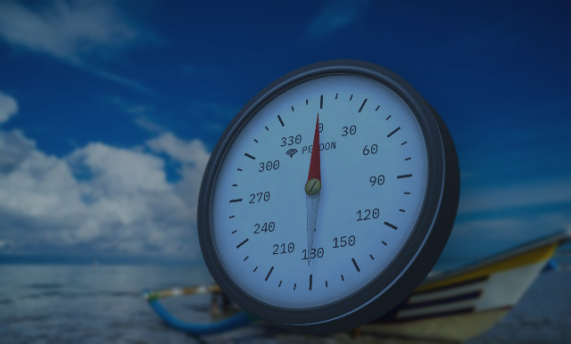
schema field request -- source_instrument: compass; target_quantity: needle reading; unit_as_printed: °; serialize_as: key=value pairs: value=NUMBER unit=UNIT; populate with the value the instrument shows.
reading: value=0 unit=°
